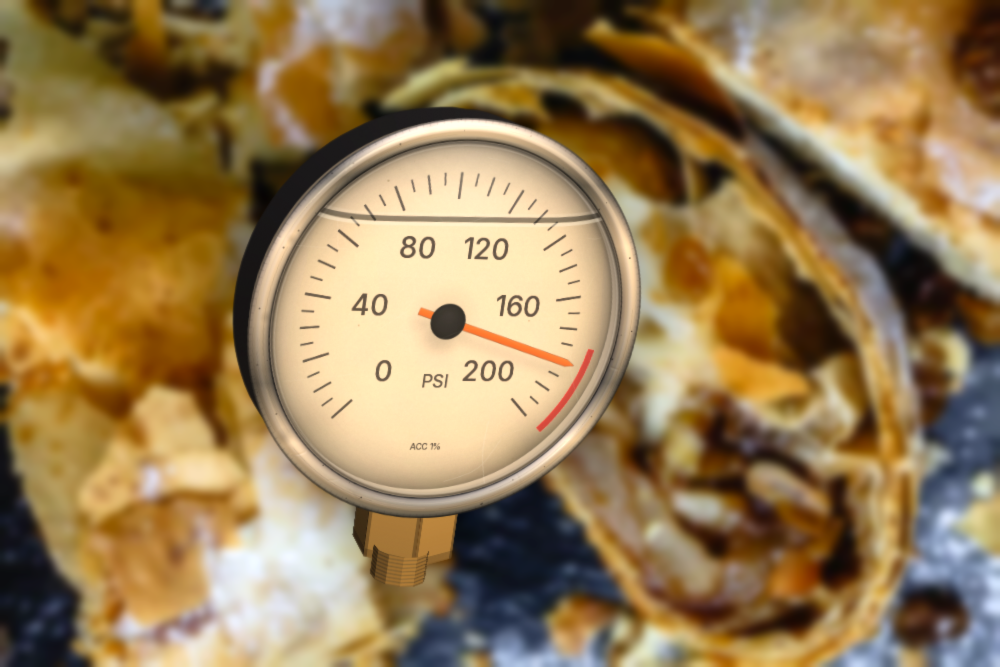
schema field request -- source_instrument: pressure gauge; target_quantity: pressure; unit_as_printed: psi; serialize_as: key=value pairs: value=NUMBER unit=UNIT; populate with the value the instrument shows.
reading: value=180 unit=psi
